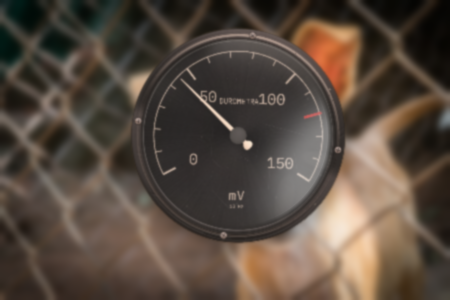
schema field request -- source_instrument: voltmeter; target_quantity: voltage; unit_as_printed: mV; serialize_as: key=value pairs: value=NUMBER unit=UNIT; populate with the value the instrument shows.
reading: value=45 unit=mV
